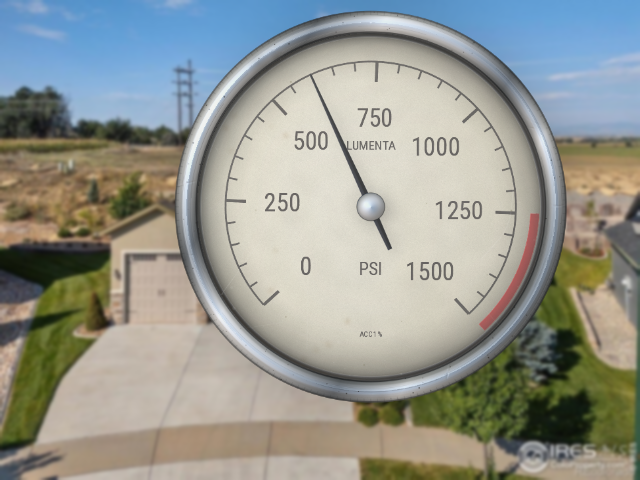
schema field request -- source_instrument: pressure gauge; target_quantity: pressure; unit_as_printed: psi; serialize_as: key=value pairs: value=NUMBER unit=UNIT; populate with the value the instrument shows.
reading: value=600 unit=psi
